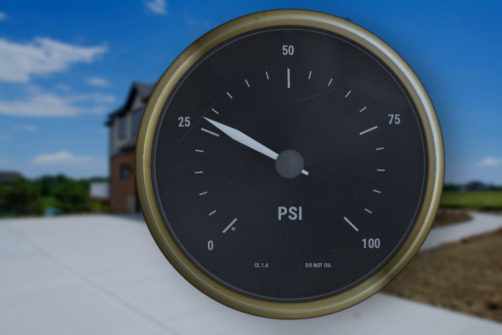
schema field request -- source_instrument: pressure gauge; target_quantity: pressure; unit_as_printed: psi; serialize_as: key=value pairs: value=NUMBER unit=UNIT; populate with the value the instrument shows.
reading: value=27.5 unit=psi
